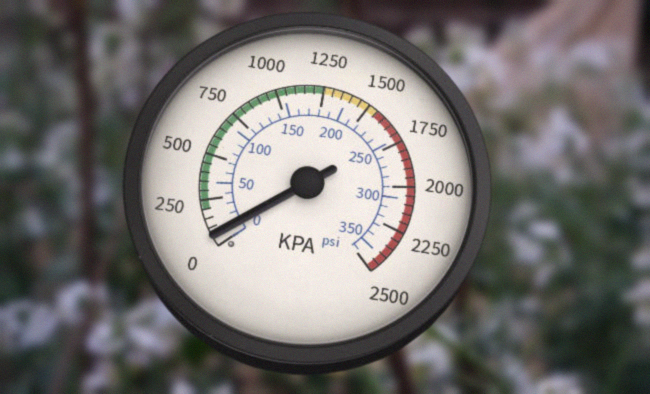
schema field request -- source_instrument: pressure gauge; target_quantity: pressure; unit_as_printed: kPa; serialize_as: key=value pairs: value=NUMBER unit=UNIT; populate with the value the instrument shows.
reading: value=50 unit=kPa
